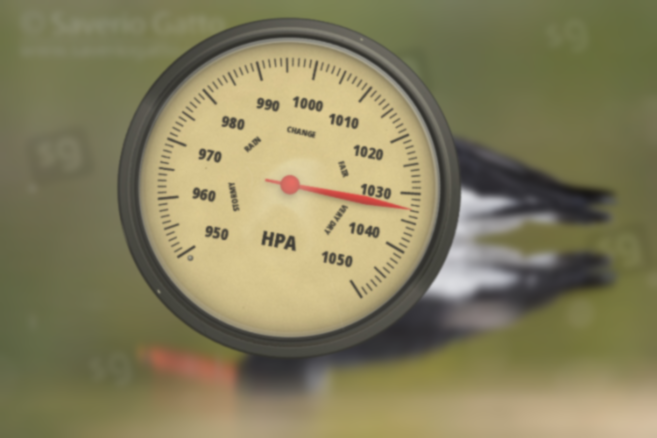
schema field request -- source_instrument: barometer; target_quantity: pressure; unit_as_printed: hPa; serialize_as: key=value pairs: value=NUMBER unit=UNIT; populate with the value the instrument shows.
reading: value=1033 unit=hPa
